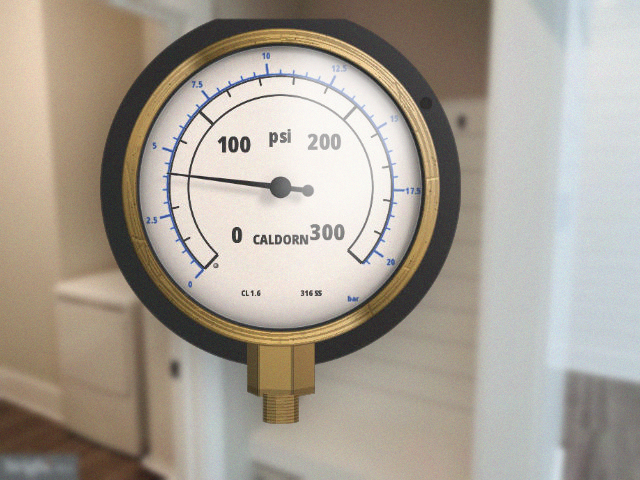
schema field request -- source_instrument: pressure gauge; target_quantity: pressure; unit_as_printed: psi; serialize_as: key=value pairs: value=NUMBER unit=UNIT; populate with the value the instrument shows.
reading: value=60 unit=psi
